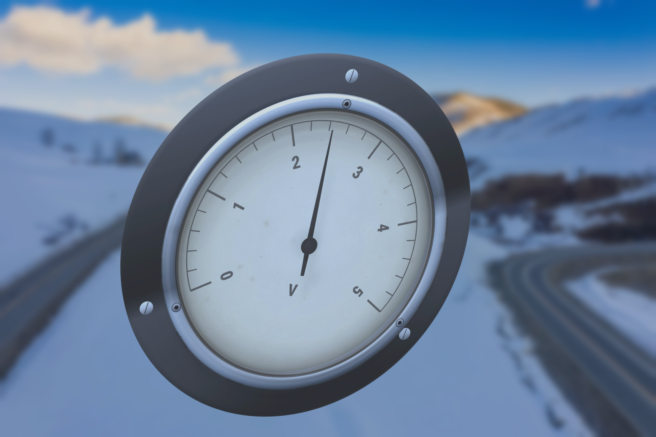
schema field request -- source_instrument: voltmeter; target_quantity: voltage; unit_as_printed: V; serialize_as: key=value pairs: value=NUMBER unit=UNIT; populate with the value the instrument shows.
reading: value=2.4 unit=V
